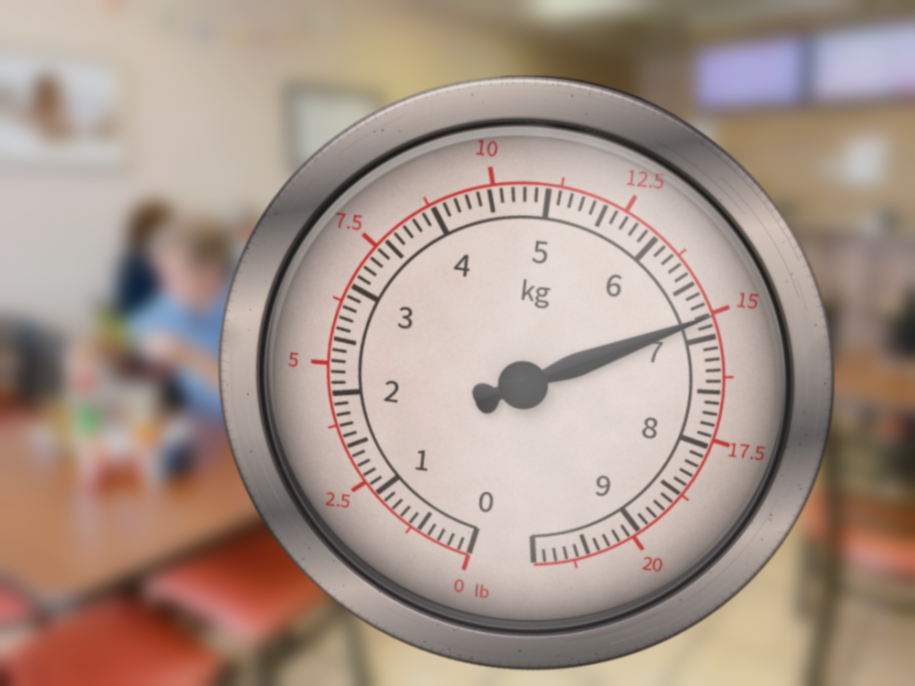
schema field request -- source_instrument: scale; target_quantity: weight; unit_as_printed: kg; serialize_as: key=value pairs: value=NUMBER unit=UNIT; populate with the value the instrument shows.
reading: value=6.8 unit=kg
